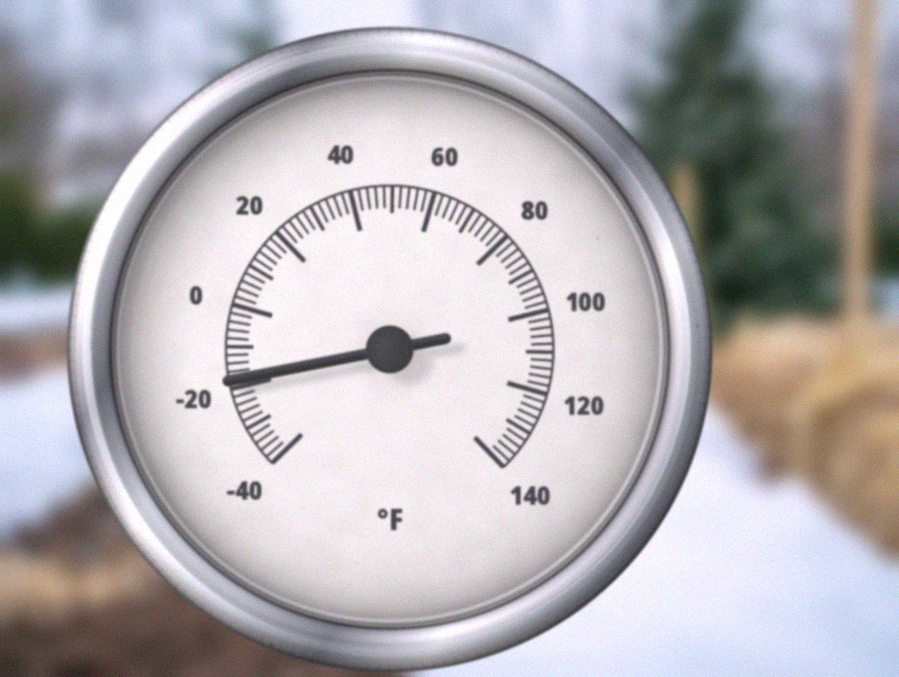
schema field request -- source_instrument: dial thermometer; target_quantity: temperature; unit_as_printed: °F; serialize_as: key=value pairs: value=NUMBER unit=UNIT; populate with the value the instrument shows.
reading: value=-18 unit=°F
